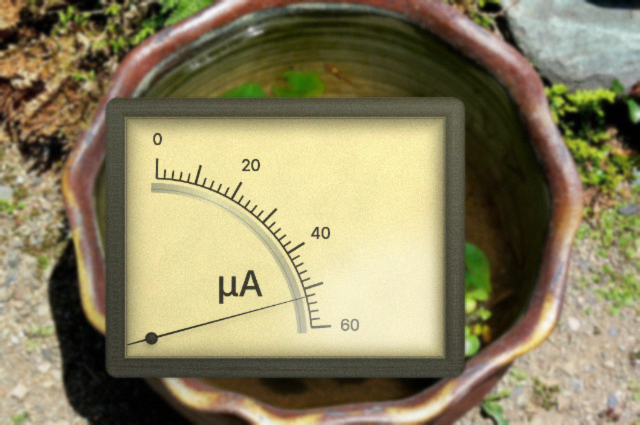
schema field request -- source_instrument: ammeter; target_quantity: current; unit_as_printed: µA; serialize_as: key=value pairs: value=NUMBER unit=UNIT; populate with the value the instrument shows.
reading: value=52 unit=µA
